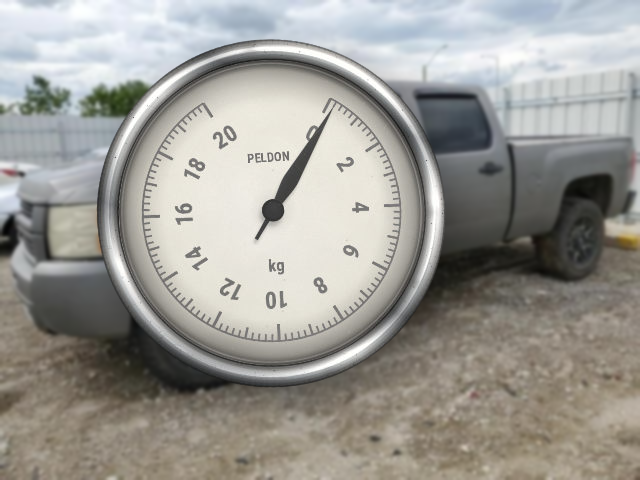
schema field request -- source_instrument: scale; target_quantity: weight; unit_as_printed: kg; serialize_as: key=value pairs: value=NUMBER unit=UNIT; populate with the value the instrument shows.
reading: value=0.2 unit=kg
